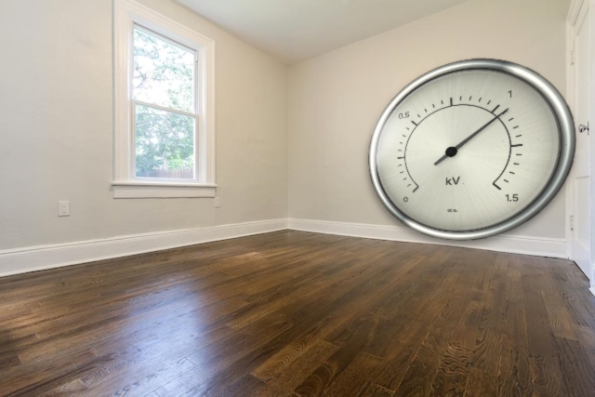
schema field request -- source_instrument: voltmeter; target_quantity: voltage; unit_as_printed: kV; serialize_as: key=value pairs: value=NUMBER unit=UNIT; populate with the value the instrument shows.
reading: value=1.05 unit=kV
